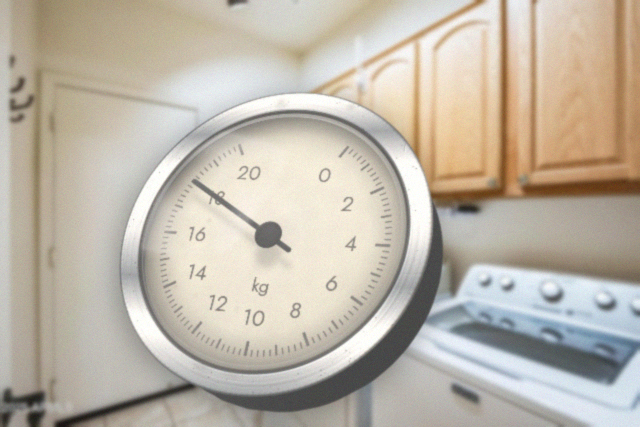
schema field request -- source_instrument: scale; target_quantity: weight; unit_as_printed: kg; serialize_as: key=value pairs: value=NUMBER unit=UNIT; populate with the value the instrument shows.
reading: value=18 unit=kg
